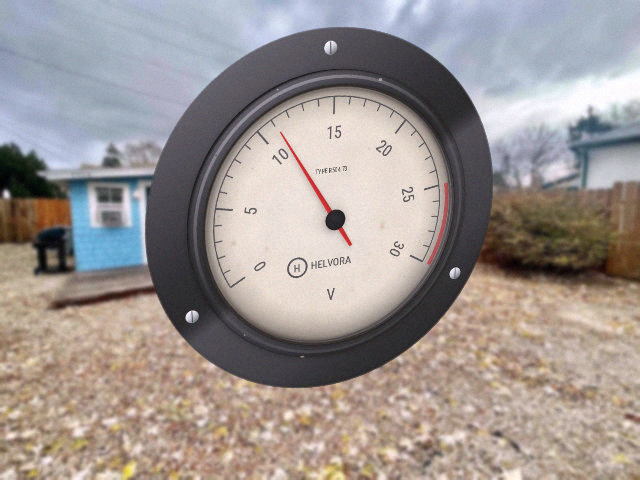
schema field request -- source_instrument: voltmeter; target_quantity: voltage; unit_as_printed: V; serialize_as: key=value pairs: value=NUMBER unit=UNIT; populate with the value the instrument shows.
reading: value=11 unit=V
